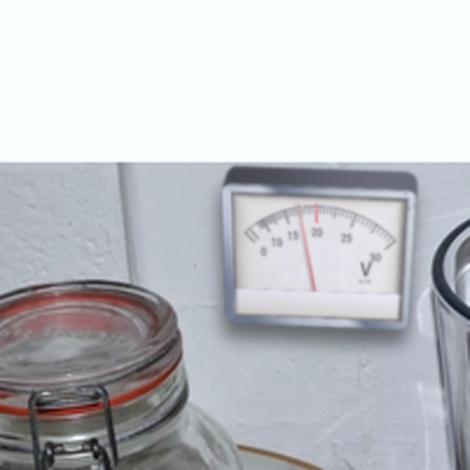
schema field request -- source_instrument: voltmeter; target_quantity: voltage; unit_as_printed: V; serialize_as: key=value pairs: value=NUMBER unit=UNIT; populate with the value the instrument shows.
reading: value=17.5 unit=V
